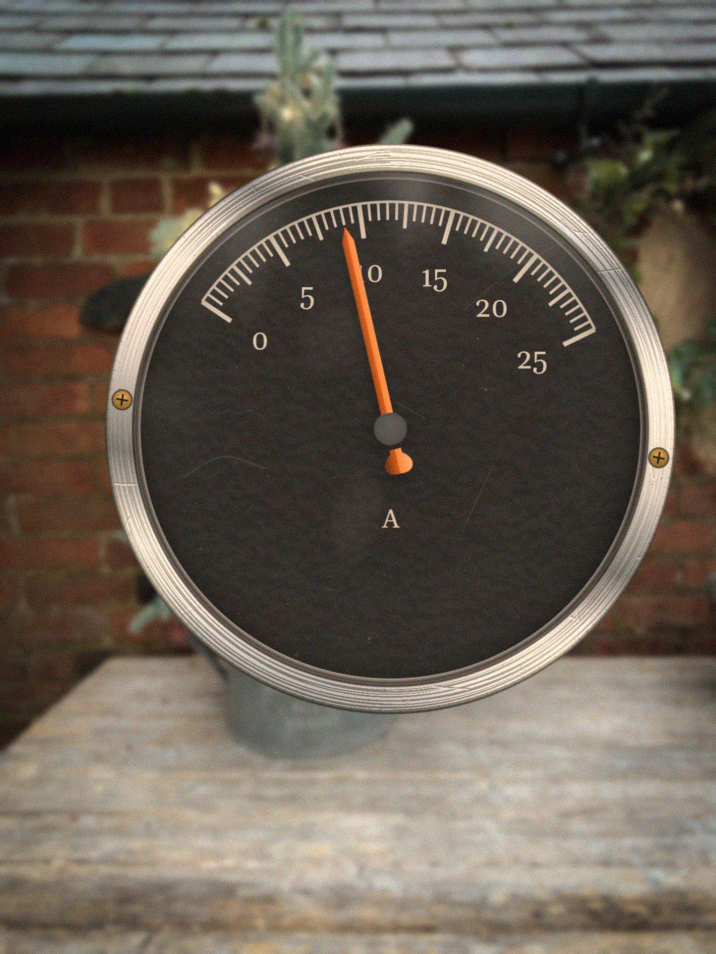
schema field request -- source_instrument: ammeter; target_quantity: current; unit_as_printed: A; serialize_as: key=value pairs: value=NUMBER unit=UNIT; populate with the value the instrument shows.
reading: value=9 unit=A
